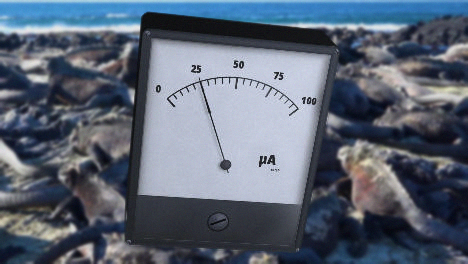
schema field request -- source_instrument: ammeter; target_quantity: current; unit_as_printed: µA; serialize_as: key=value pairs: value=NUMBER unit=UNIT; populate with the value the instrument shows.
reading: value=25 unit=µA
